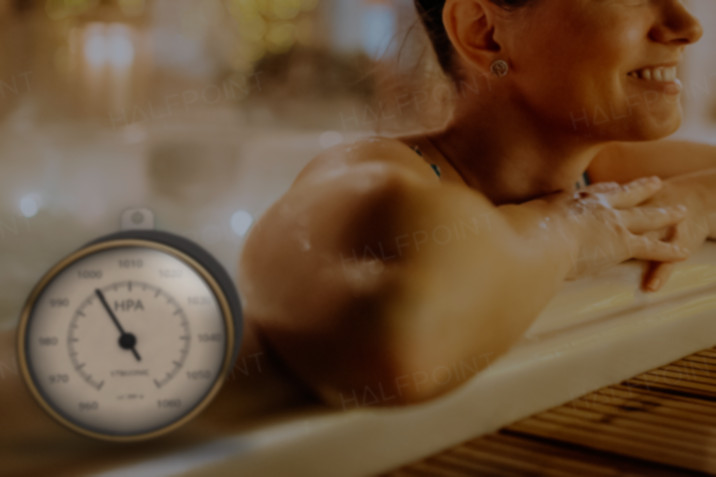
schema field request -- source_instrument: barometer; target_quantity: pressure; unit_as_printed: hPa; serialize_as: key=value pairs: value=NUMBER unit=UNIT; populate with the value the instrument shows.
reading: value=1000 unit=hPa
